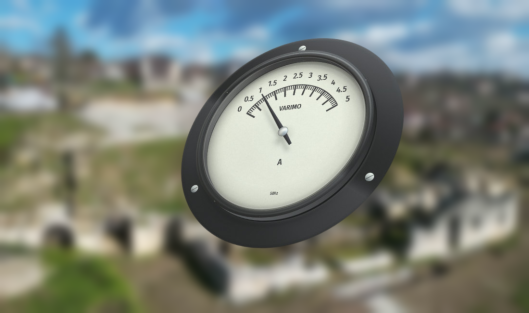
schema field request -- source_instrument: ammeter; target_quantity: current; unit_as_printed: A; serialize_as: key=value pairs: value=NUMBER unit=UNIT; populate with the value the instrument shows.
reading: value=1 unit=A
